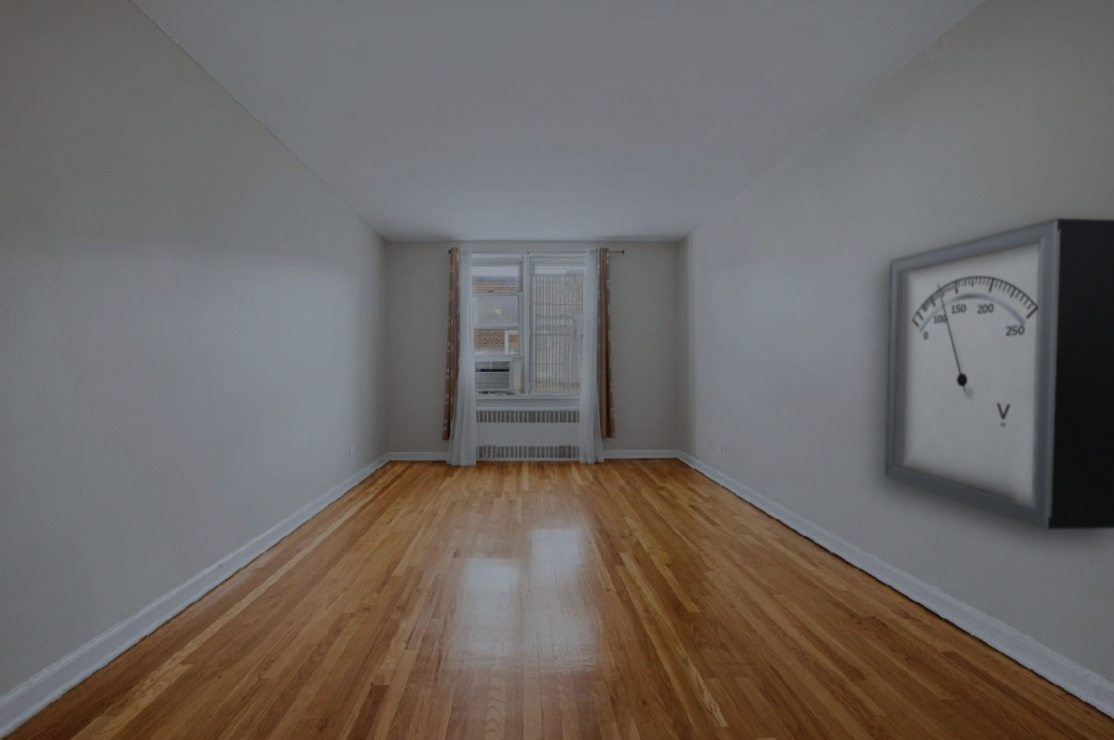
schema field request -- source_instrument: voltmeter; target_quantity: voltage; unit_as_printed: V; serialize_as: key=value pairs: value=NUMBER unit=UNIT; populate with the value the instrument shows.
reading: value=125 unit=V
